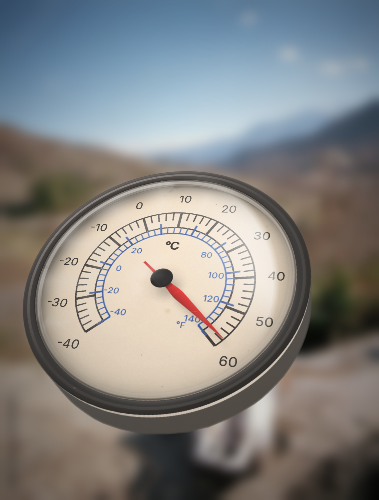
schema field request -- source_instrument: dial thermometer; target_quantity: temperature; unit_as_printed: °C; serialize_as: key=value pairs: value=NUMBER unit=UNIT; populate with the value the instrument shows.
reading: value=58 unit=°C
